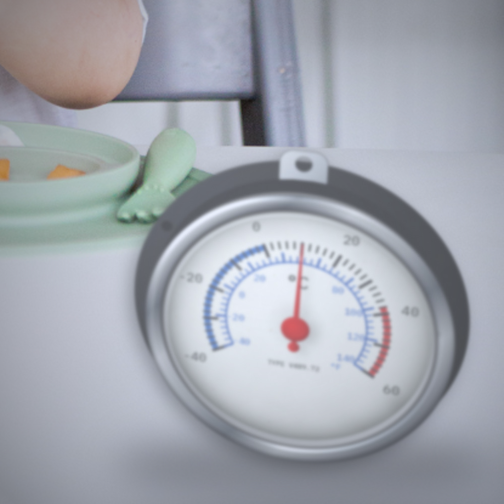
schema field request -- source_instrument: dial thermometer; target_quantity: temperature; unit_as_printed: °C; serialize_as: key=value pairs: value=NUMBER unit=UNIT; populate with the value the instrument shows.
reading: value=10 unit=°C
